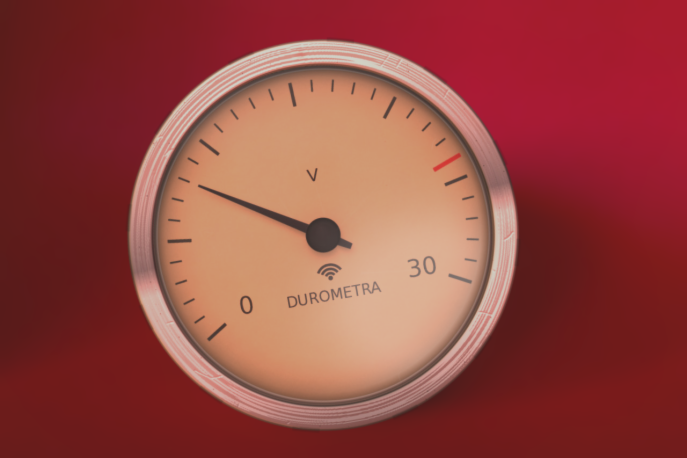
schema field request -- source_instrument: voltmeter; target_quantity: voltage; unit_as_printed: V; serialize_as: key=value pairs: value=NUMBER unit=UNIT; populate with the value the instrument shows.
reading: value=8 unit=V
